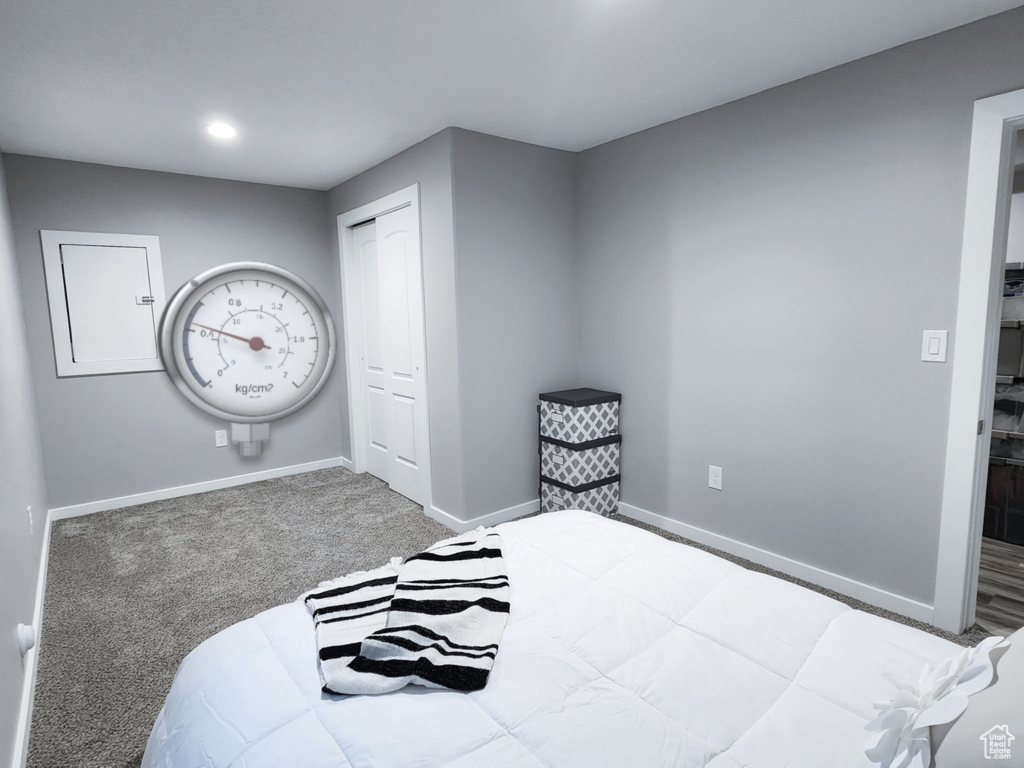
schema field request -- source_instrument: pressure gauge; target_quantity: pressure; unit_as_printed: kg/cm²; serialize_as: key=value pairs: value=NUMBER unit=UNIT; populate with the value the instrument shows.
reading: value=0.45 unit=kg/cm²
